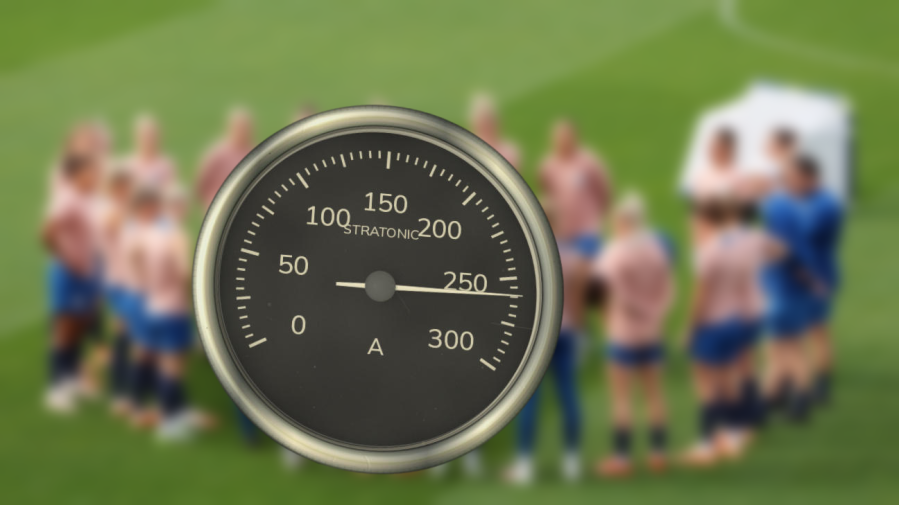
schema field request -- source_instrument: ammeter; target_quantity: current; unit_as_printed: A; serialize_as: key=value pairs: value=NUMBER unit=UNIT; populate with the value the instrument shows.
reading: value=260 unit=A
